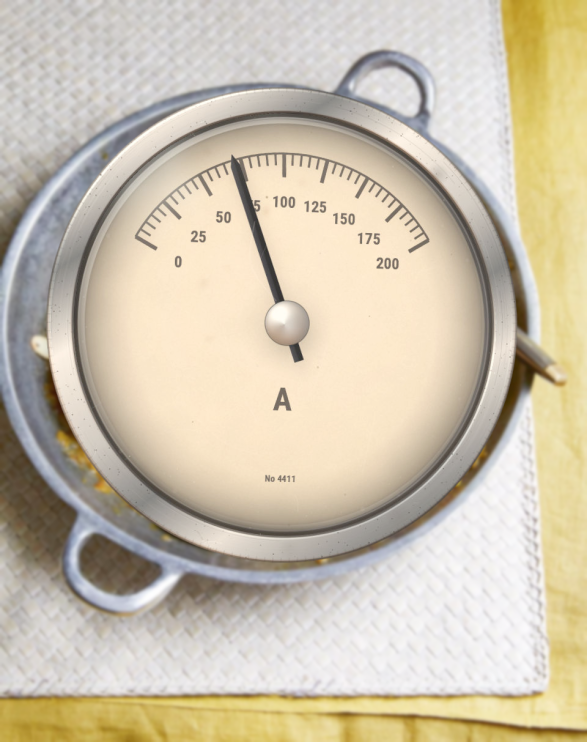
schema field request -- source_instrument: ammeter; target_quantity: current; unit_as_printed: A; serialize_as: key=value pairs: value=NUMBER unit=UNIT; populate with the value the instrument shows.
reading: value=70 unit=A
